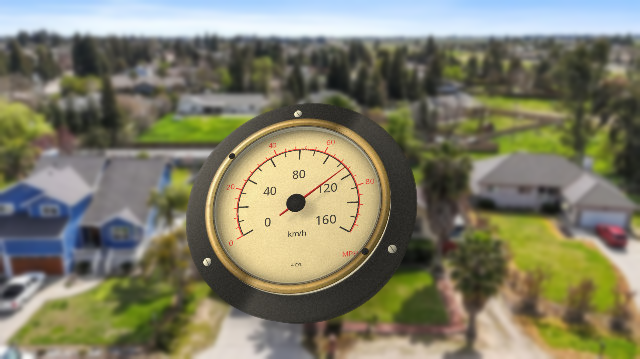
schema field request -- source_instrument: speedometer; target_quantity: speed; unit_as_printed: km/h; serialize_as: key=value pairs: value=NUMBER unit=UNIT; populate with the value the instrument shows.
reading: value=115 unit=km/h
